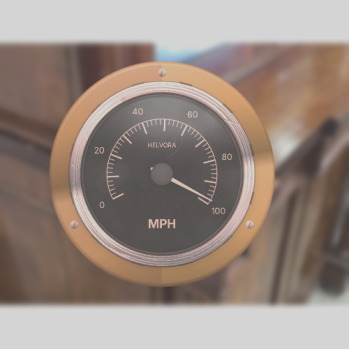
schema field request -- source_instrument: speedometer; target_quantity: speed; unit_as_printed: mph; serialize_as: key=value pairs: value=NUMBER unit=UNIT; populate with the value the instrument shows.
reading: value=98 unit=mph
